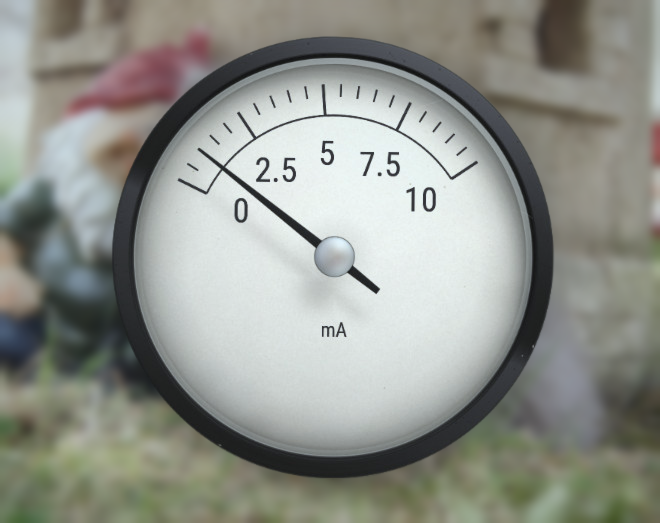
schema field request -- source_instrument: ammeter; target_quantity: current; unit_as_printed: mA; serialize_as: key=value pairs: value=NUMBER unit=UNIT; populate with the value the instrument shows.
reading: value=1 unit=mA
